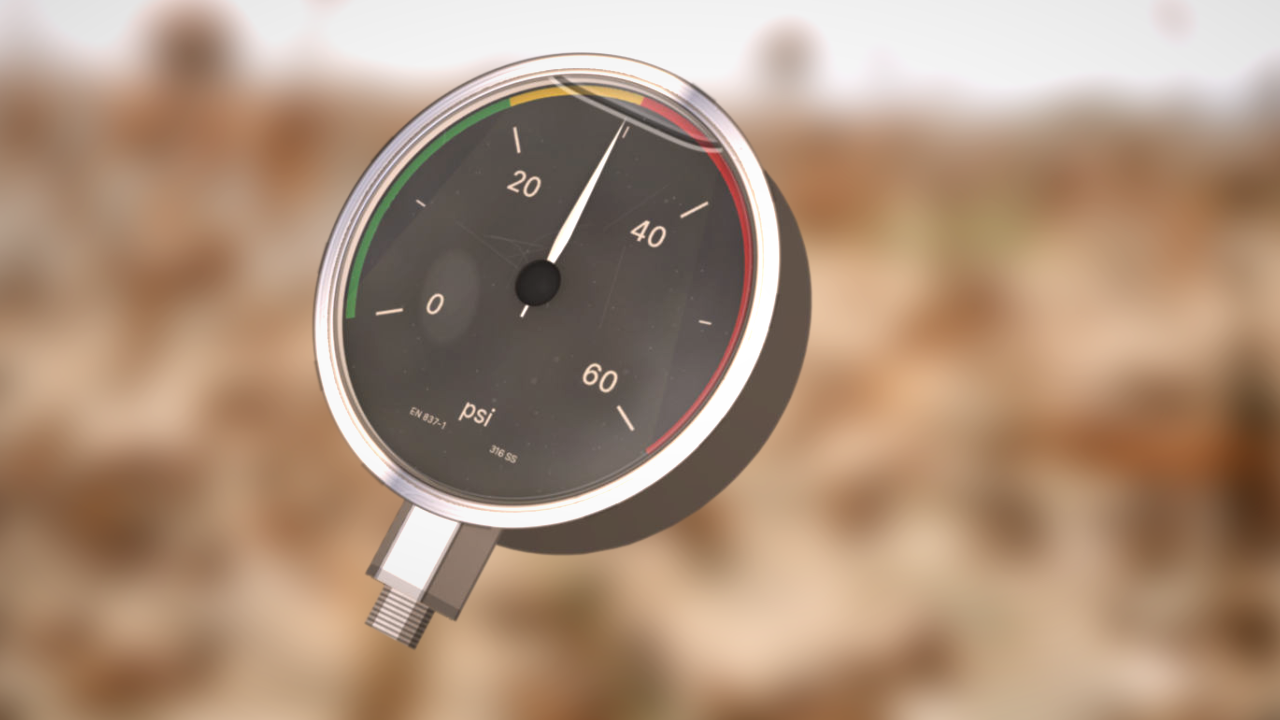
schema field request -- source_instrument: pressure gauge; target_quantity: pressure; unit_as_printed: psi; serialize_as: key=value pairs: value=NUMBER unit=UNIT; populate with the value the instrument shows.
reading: value=30 unit=psi
